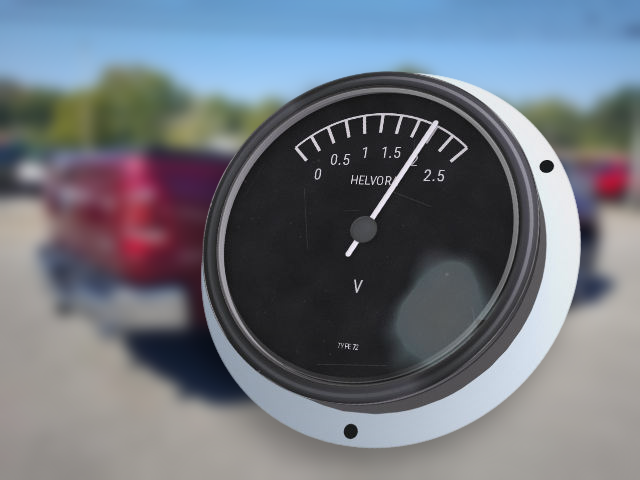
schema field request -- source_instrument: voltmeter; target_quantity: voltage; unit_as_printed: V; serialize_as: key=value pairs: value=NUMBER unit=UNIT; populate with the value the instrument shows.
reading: value=2 unit=V
